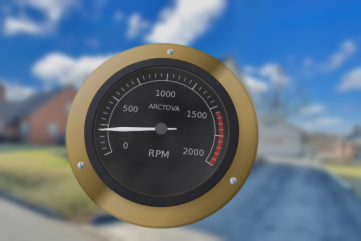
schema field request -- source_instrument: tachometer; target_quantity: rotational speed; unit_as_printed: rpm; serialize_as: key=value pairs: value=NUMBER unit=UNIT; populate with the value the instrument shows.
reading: value=200 unit=rpm
